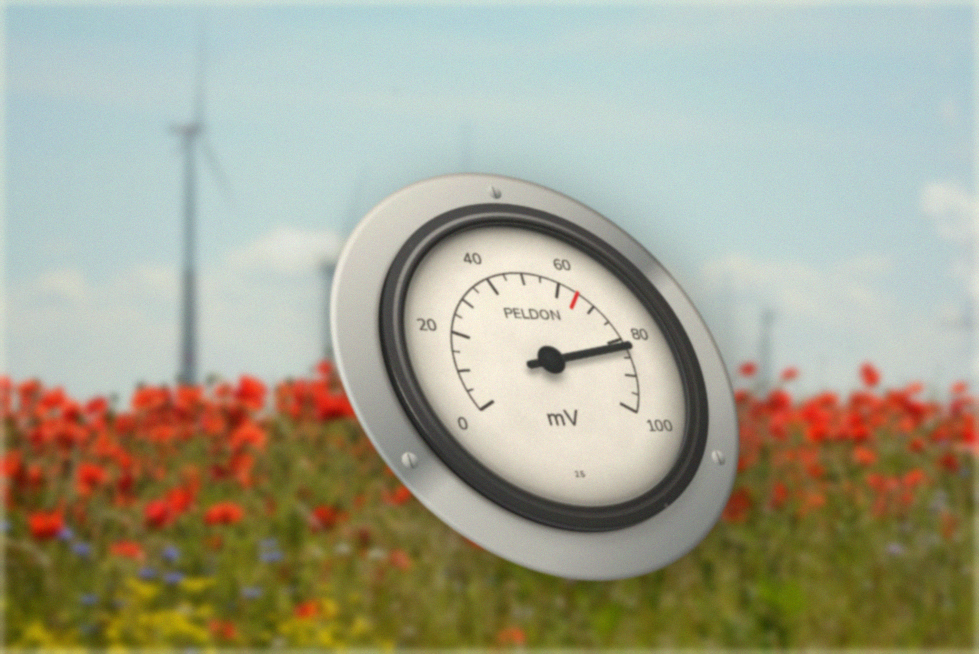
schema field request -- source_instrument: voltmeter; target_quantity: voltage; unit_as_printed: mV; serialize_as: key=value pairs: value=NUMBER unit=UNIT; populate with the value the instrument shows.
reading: value=82.5 unit=mV
